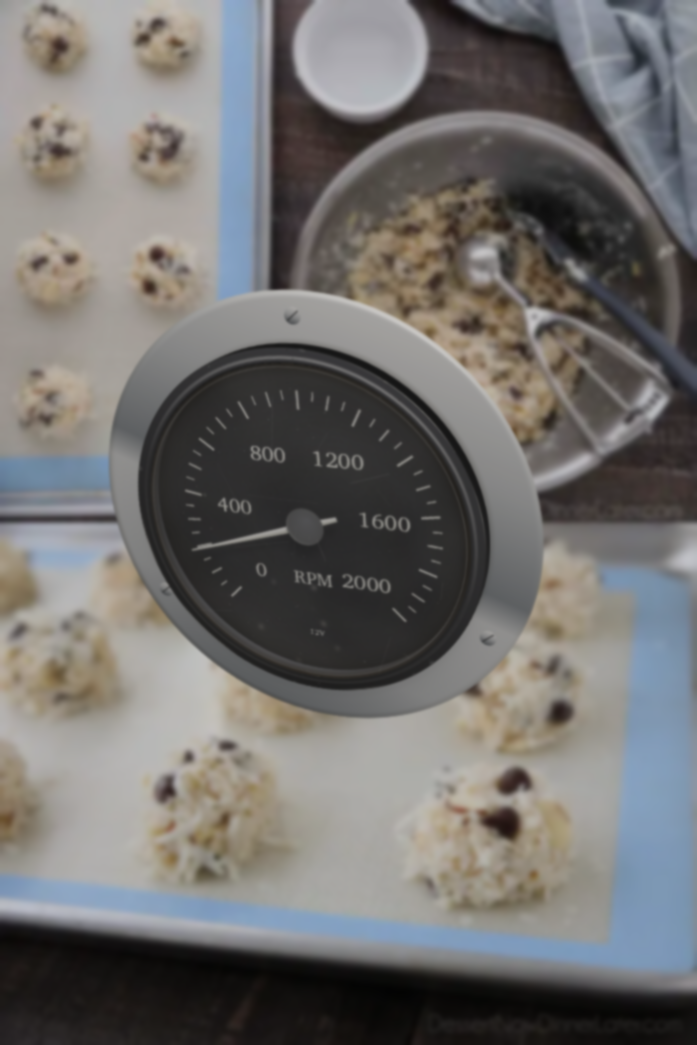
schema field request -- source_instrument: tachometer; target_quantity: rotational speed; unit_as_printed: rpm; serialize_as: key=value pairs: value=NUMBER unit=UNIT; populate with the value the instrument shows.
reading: value=200 unit=rpm
